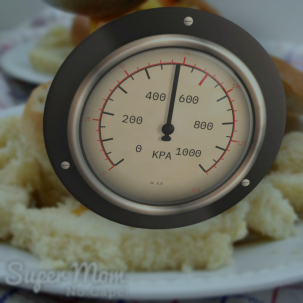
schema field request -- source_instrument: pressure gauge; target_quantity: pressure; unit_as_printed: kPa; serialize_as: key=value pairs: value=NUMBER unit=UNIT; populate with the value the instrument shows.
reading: value=500 unit=kPa
